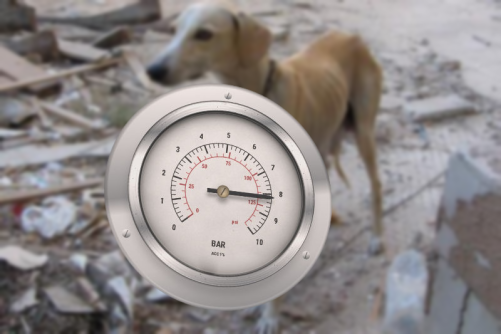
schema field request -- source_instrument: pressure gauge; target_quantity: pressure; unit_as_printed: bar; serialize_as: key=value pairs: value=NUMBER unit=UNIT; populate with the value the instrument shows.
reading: value=8.2 unit=bar
